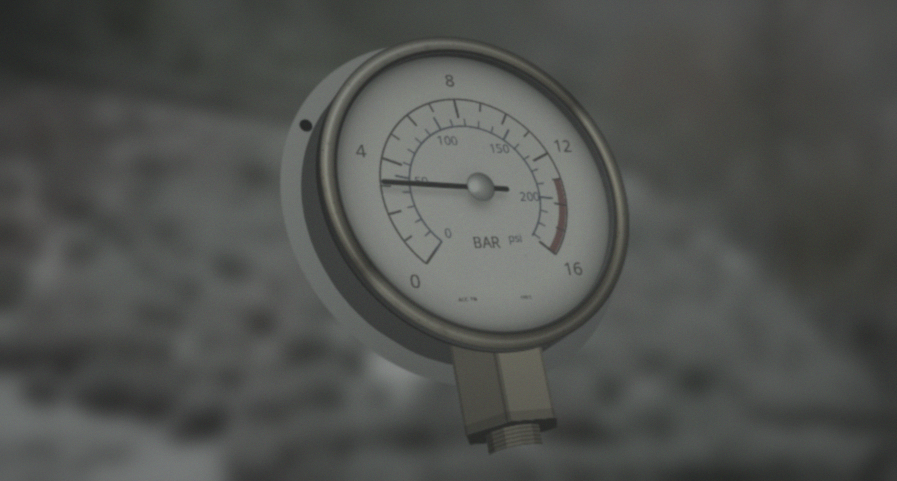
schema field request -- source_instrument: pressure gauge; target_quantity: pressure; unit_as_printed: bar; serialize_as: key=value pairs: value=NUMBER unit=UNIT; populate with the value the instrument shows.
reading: value=3 unit=bar
